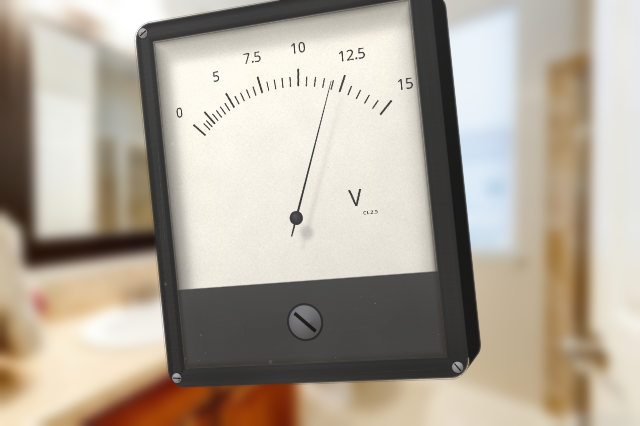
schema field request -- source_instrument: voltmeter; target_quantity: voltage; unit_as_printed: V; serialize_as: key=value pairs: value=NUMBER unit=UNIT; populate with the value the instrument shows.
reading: value=12 unit=V
